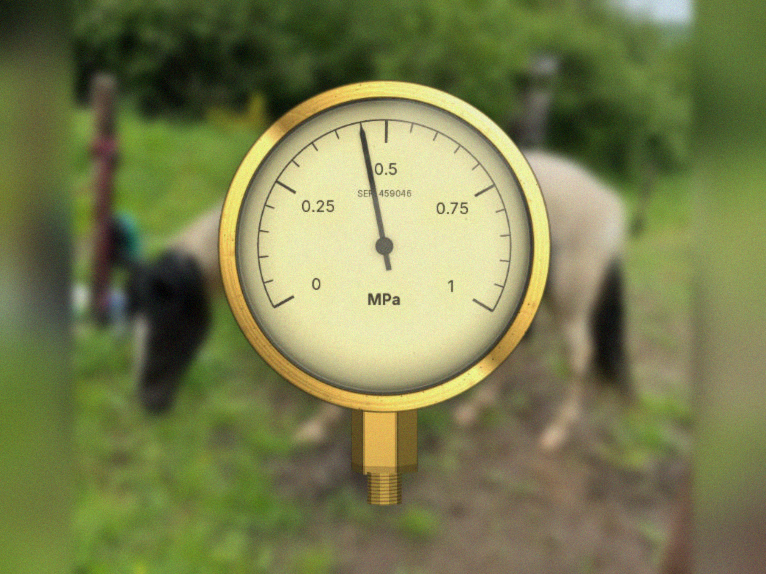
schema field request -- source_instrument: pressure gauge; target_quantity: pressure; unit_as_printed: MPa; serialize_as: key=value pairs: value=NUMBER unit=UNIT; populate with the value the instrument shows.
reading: value=0.45 unit=MPa
